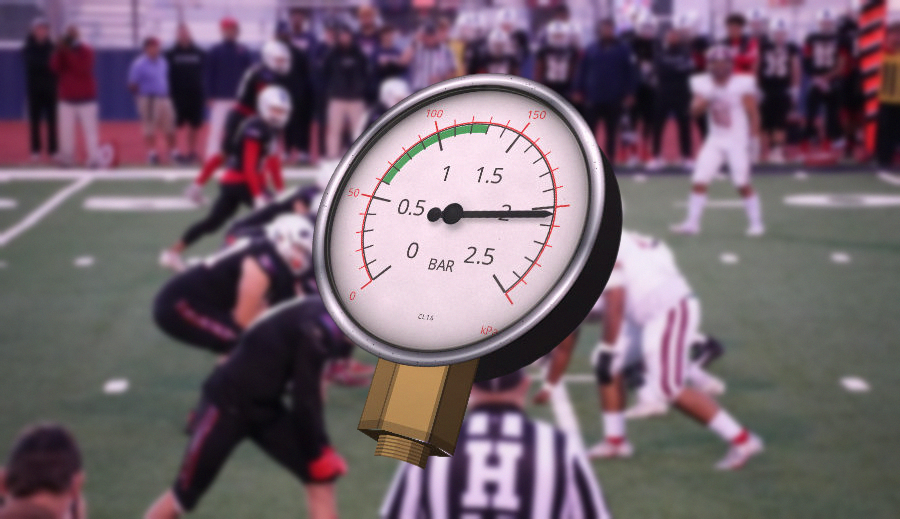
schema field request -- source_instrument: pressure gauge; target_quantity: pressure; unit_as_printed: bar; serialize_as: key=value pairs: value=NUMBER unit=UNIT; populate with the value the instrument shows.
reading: value=2.05 unit=bar
